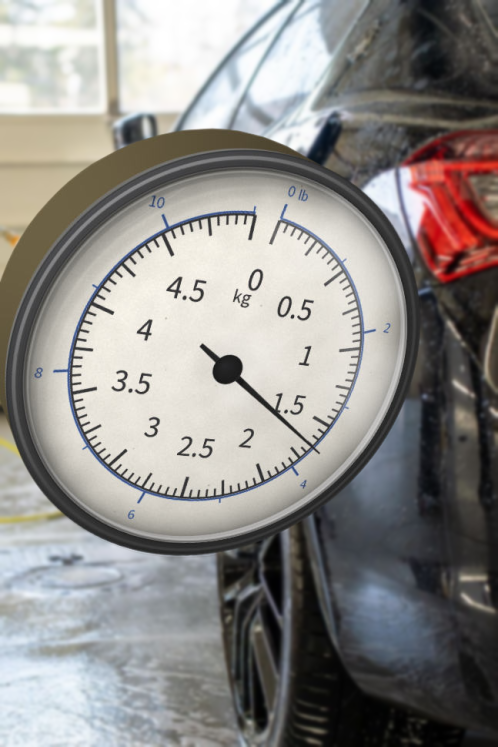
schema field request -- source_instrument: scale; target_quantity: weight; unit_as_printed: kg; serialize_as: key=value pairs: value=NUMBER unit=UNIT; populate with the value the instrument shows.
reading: value=1.65 unit=kg
